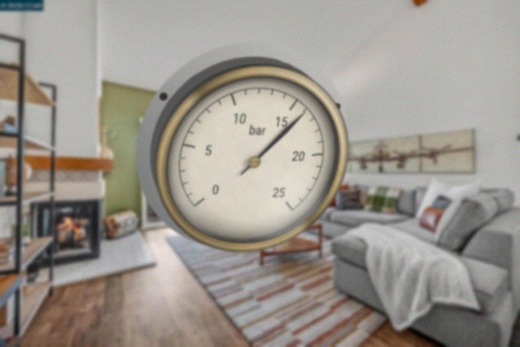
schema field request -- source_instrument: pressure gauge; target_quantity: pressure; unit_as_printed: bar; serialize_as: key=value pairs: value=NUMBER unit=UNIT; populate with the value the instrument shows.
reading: value=16 unit=bar
